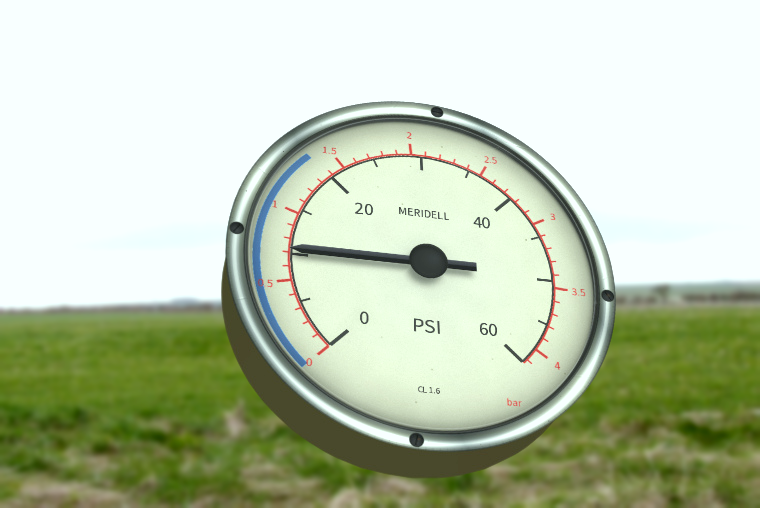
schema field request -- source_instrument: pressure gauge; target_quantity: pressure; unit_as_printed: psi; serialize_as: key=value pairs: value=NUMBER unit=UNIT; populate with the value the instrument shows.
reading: value=10 unit=psi
